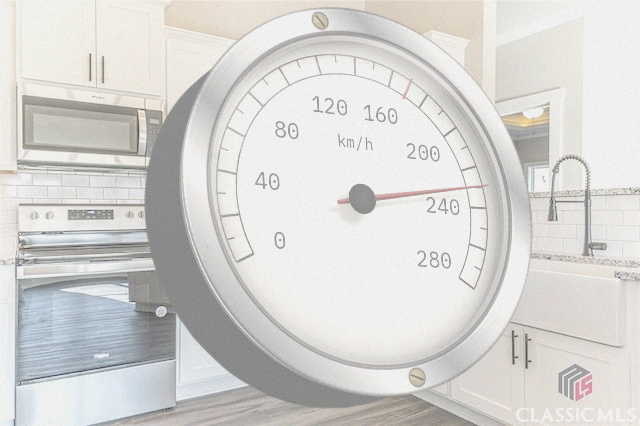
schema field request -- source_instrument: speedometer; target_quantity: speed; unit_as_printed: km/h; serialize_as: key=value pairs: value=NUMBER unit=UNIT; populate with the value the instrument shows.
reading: value=230 unit=km/h
